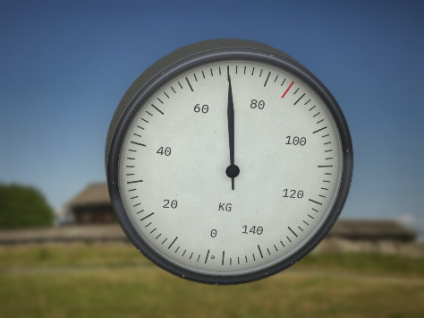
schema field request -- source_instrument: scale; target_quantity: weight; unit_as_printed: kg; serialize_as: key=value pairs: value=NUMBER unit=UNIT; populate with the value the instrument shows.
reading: value=70 unit=kg
